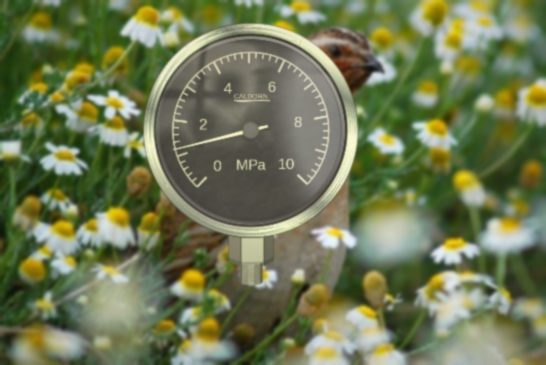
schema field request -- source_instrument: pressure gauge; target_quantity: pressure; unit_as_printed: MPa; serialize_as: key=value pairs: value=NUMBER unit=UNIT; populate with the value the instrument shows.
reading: value=1.2 unit=MPa
